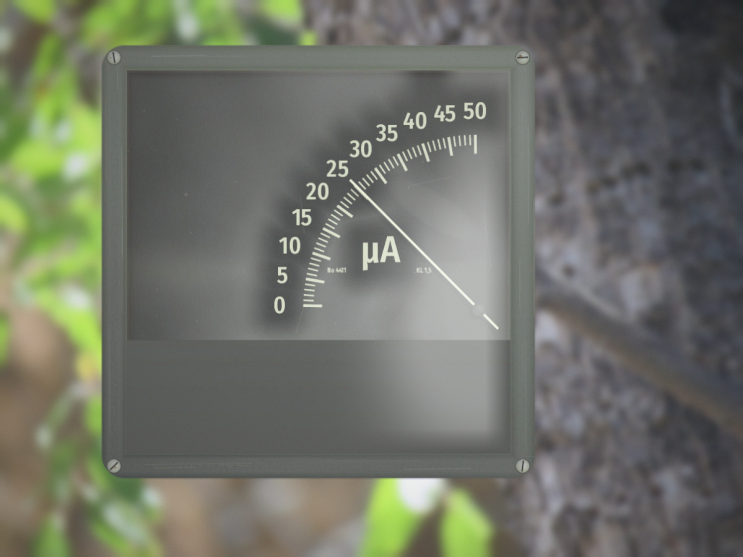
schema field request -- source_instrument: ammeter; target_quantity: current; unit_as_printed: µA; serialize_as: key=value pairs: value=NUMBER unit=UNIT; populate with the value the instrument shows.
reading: value=25 unit=µA
